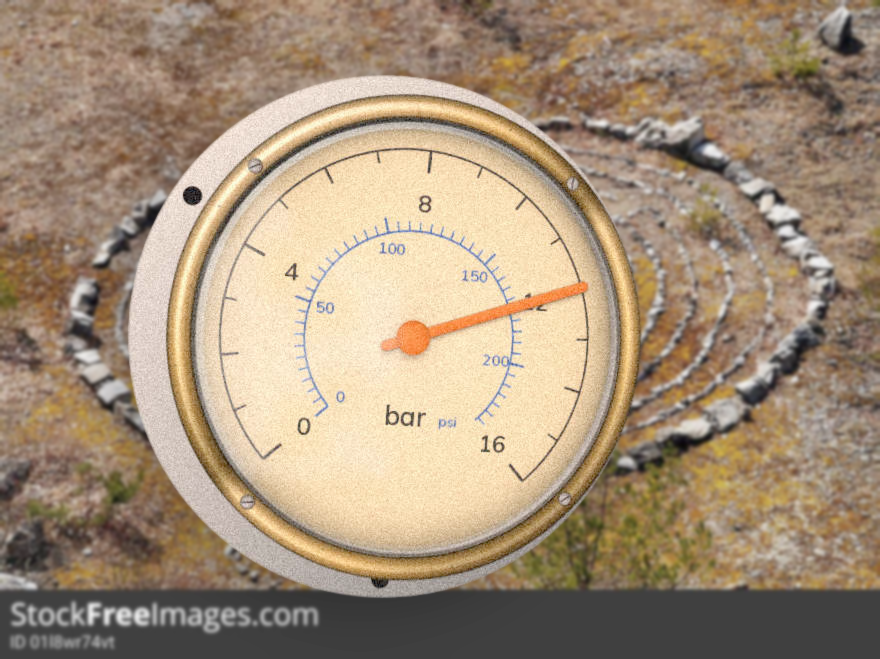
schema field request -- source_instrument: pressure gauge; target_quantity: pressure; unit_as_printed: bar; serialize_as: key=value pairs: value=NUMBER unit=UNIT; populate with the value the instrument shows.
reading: value=12 unit=bar
